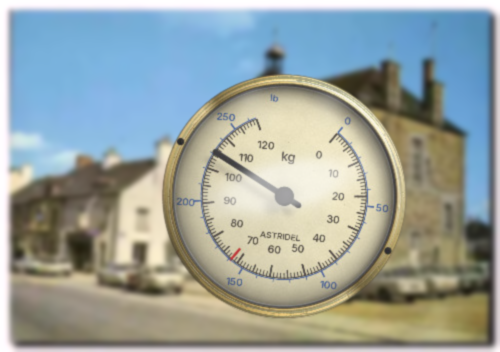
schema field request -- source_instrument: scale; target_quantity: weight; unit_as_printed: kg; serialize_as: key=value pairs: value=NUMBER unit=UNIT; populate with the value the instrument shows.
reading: value=105 unit=kg
